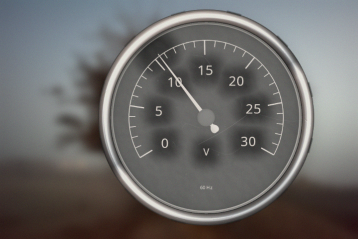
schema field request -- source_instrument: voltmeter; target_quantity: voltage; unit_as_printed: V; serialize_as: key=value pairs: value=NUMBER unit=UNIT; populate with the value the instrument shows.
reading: value=10.5 unit=V
